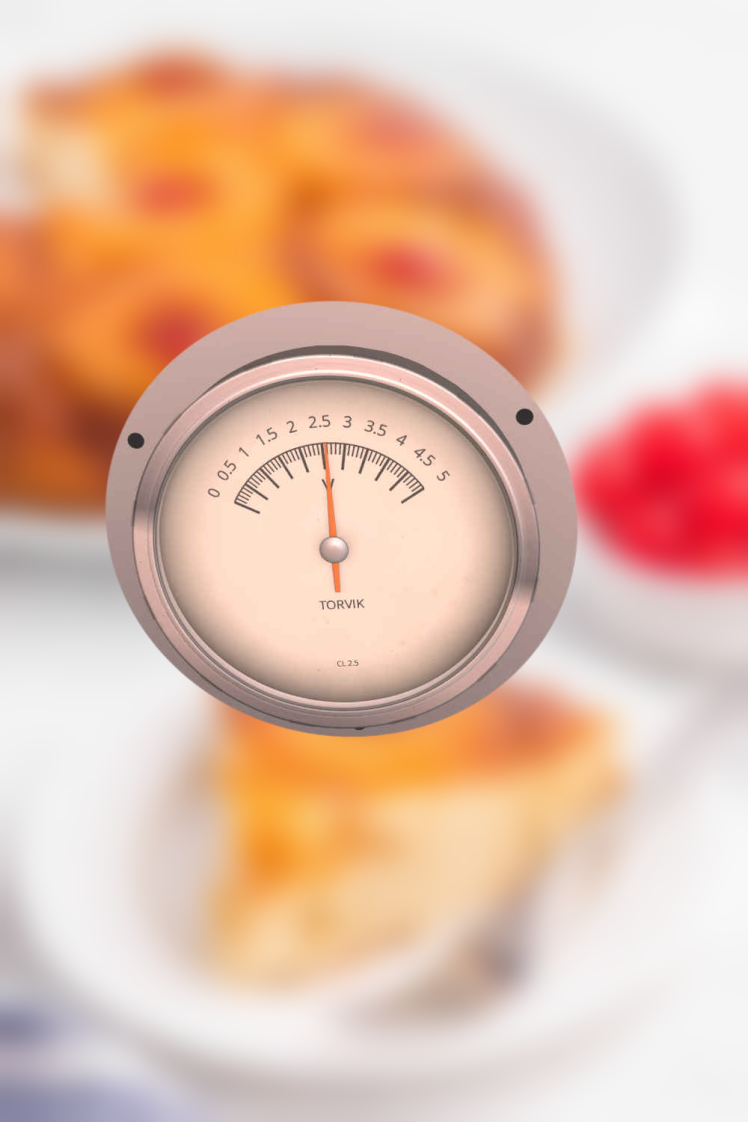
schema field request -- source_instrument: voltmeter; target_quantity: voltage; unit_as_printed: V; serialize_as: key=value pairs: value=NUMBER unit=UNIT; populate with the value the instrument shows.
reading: value=2.6 unit=V
